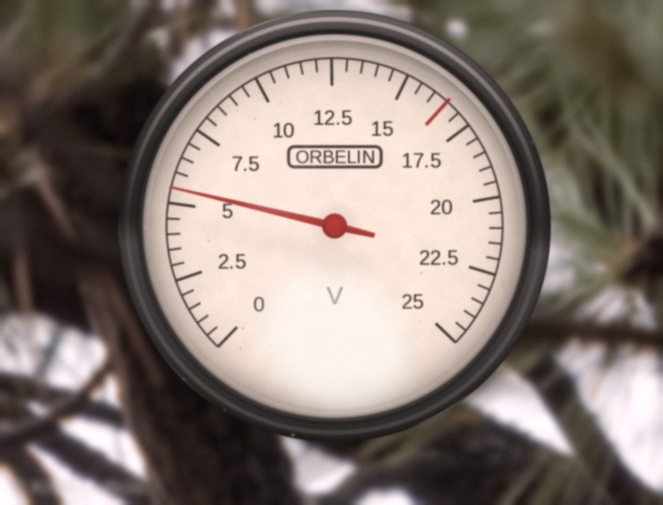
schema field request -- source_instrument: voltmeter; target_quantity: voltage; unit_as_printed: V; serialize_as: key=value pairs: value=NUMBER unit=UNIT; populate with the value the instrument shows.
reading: value=5.5 unit=V
